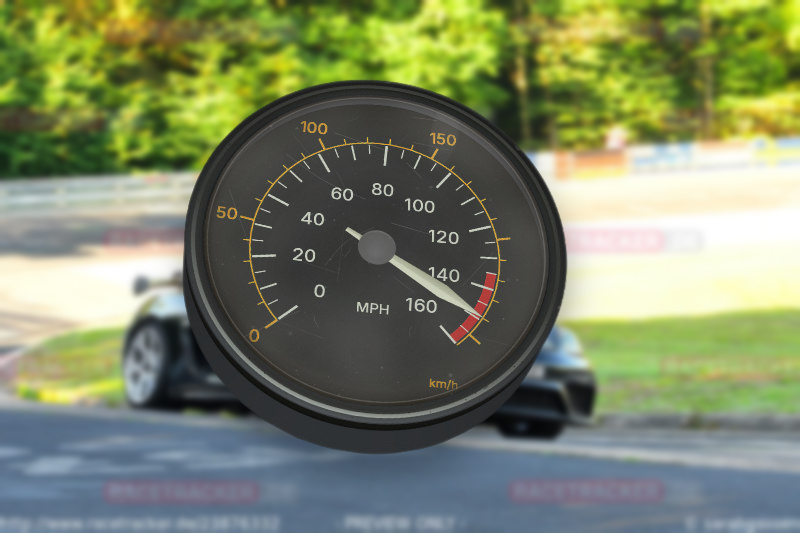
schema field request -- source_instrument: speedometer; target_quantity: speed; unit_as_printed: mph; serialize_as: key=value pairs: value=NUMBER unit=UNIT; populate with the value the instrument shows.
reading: value=150 unit=mph
